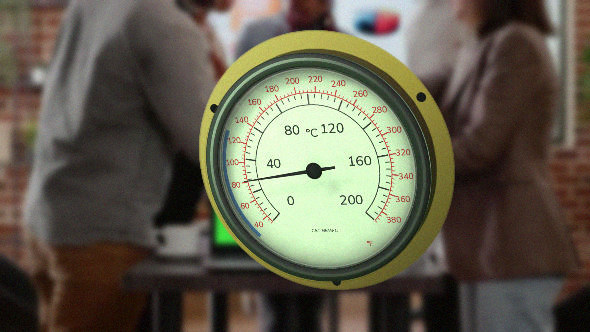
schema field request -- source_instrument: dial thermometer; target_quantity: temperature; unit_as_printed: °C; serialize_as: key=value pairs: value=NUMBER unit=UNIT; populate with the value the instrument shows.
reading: value=28 unit=°C
